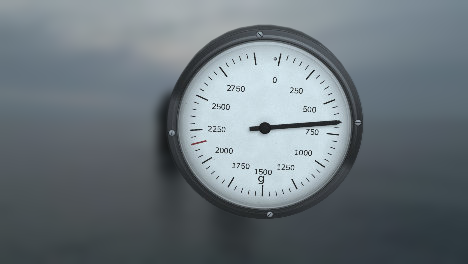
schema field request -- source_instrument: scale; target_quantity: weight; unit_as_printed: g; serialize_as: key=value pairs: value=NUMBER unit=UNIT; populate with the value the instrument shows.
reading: value=650 unit=g
